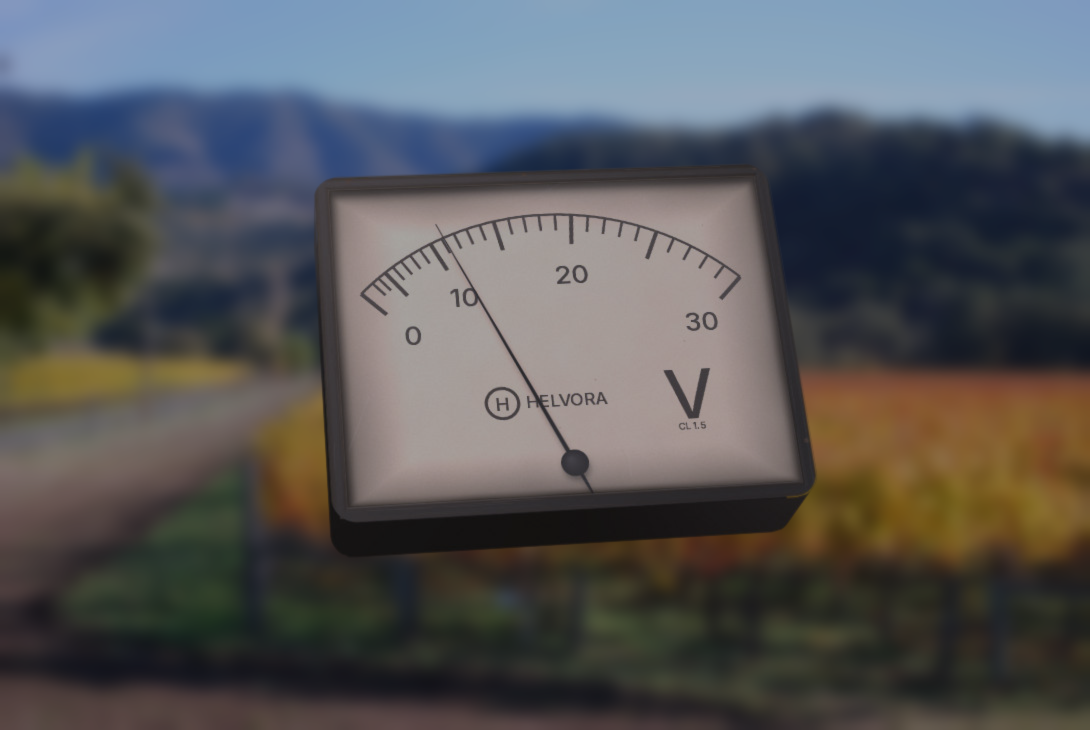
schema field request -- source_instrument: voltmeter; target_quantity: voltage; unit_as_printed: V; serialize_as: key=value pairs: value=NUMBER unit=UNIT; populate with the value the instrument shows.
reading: value=11 unit=V
